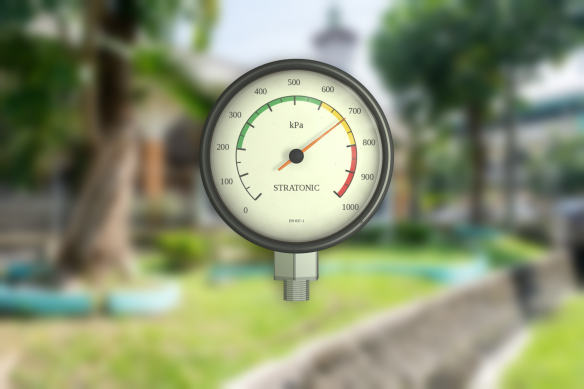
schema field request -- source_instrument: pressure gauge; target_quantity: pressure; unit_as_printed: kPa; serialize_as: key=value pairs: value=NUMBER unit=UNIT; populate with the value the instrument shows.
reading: value=700 unit=kPa
